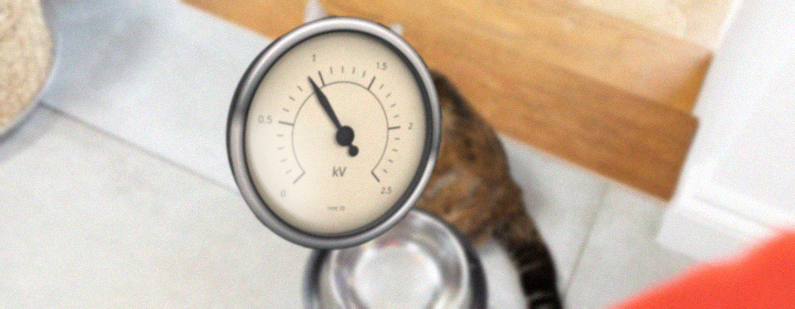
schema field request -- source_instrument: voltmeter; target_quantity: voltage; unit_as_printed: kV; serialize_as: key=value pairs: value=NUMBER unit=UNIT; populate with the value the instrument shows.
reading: value=0.9 unit=kV
